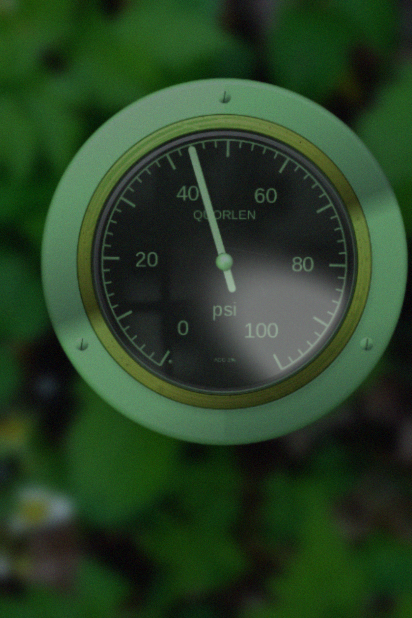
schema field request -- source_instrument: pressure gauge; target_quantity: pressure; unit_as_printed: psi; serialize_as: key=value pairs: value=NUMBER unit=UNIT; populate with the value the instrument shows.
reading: value=44 unit=psi
